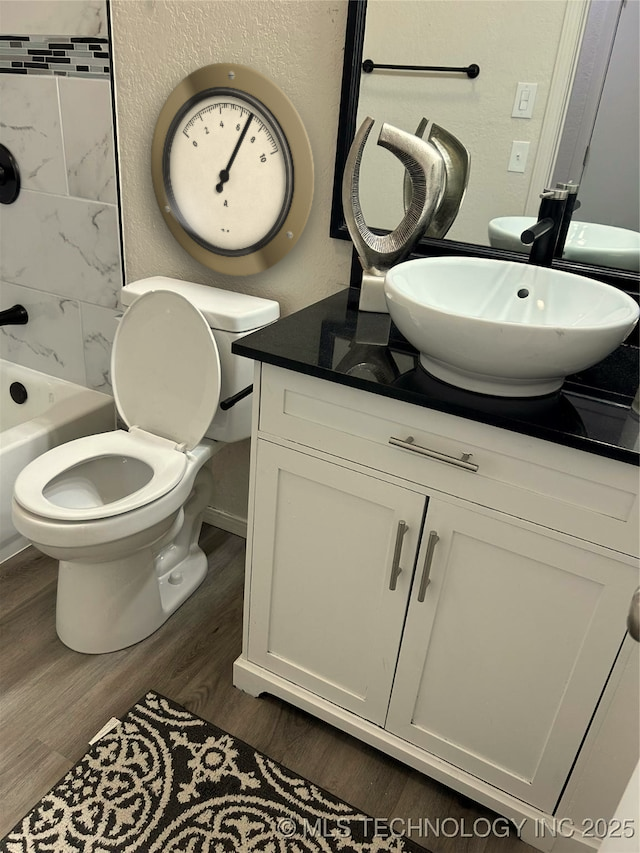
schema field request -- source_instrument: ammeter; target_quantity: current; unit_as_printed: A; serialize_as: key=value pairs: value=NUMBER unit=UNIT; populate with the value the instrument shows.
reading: value=7 unit=A
